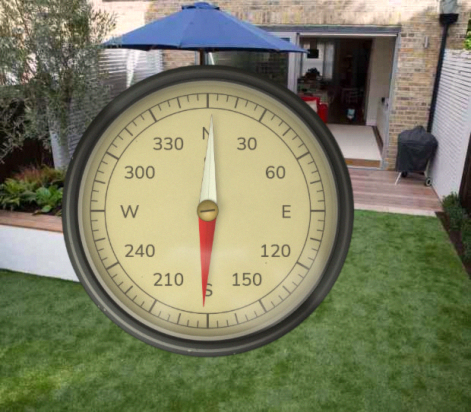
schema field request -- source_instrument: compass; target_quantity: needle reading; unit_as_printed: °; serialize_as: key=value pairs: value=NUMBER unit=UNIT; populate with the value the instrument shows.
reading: value=182.5 unit=°
